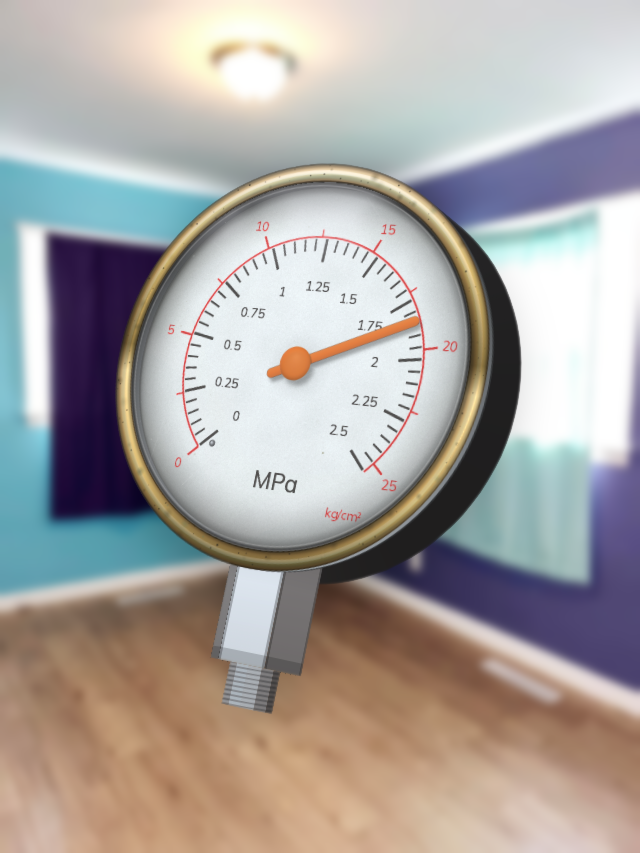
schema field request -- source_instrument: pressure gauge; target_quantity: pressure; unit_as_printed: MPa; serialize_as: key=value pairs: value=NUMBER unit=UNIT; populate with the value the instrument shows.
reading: value=1.85 unit=MPa
